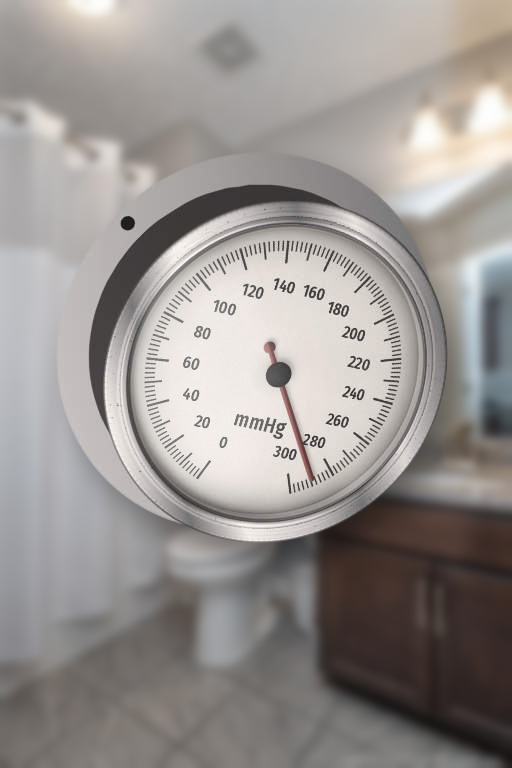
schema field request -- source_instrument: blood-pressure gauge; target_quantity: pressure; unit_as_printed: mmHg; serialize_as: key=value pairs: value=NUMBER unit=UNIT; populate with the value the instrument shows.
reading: value=290 unit=mmHg
